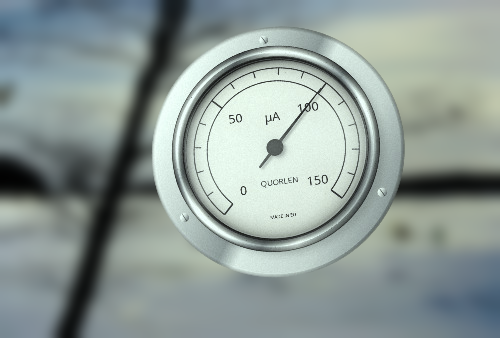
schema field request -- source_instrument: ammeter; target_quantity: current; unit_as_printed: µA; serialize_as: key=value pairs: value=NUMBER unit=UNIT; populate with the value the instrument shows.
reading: value=100 unit=µA
